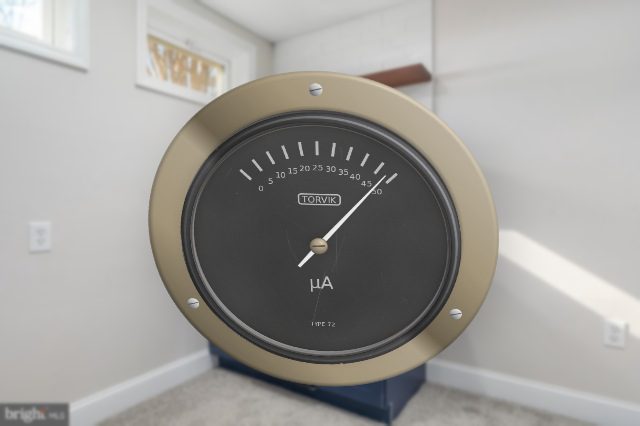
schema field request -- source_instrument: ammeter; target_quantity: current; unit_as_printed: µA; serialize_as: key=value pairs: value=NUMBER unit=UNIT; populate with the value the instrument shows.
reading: value=47.5 unit=µA
